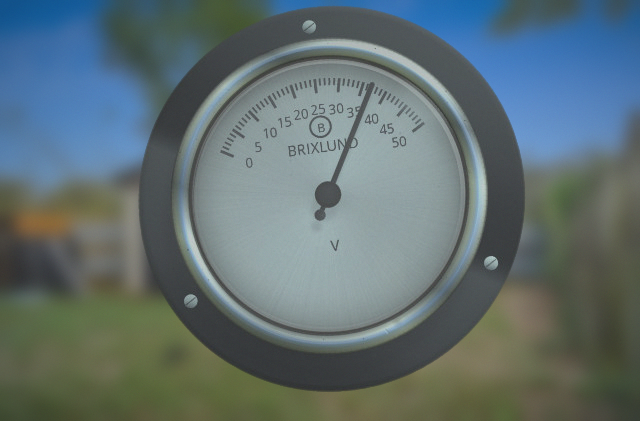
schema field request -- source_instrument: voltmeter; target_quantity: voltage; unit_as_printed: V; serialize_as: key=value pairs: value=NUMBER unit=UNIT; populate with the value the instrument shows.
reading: value=37 unit=V
